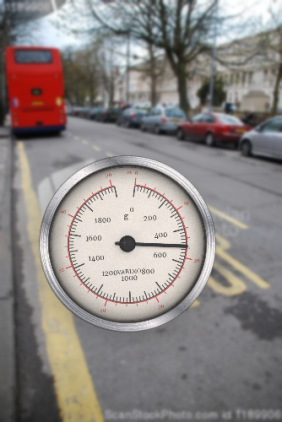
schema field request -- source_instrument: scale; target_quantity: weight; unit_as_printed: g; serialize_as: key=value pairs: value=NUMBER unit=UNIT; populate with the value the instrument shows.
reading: value=500 unit=g
